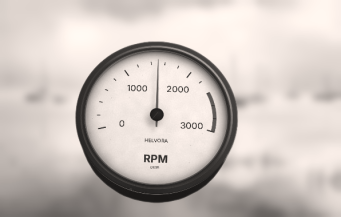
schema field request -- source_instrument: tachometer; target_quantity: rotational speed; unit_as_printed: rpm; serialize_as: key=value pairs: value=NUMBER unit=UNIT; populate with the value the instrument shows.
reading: value=1500 unit=rpm
